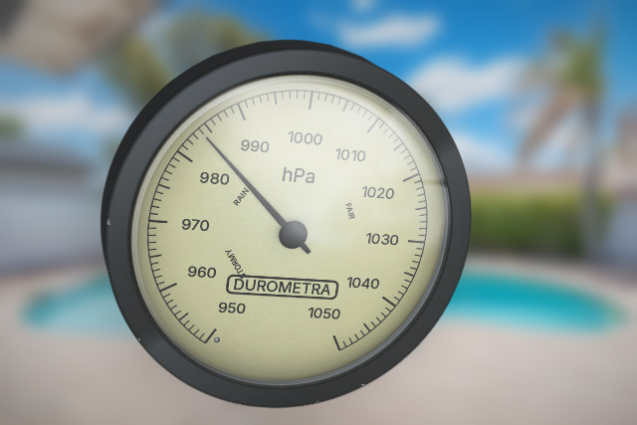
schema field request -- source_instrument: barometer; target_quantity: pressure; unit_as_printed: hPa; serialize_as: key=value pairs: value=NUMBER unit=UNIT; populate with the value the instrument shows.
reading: value=984 unit=hPa
